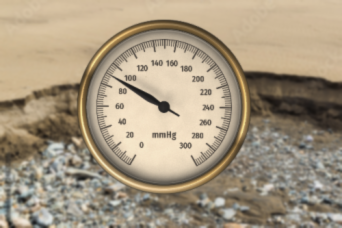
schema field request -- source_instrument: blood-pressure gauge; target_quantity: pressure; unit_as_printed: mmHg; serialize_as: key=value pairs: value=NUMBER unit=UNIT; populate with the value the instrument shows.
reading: value=90 unit=mmHg
